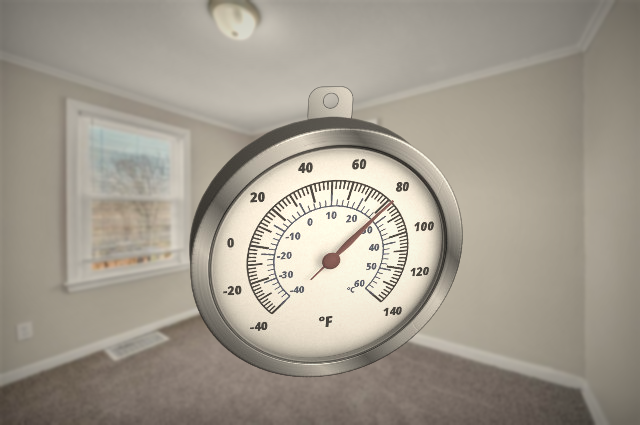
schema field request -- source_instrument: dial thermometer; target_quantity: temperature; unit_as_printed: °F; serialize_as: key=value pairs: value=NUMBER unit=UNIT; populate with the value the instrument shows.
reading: value=80 unit=°F
